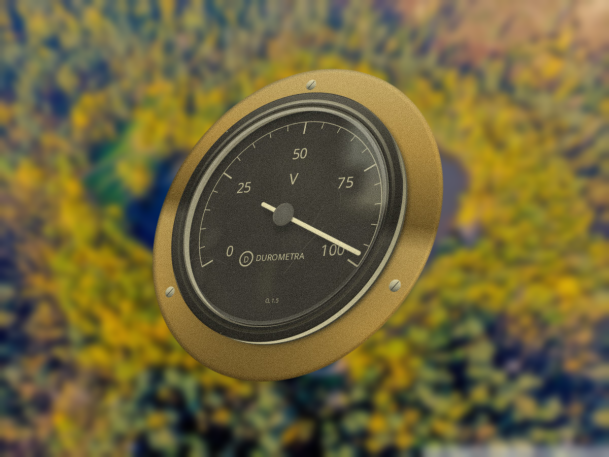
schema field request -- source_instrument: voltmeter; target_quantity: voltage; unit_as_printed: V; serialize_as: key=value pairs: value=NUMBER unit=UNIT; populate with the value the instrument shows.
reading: value=97.5 unit=V
